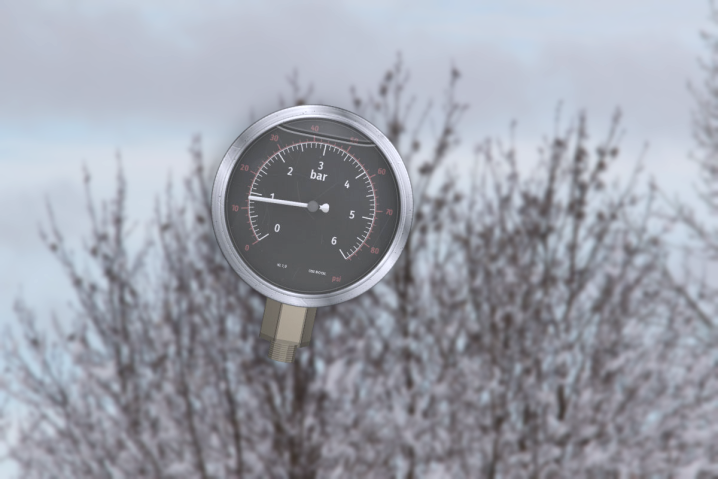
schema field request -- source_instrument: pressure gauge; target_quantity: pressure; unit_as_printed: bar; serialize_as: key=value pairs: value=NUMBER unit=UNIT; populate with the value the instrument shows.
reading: value=0.9 unit=bar
